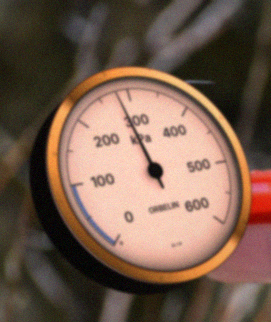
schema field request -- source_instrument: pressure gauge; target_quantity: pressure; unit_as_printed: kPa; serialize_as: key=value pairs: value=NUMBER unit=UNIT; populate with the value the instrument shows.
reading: value=275 unit=kPa
